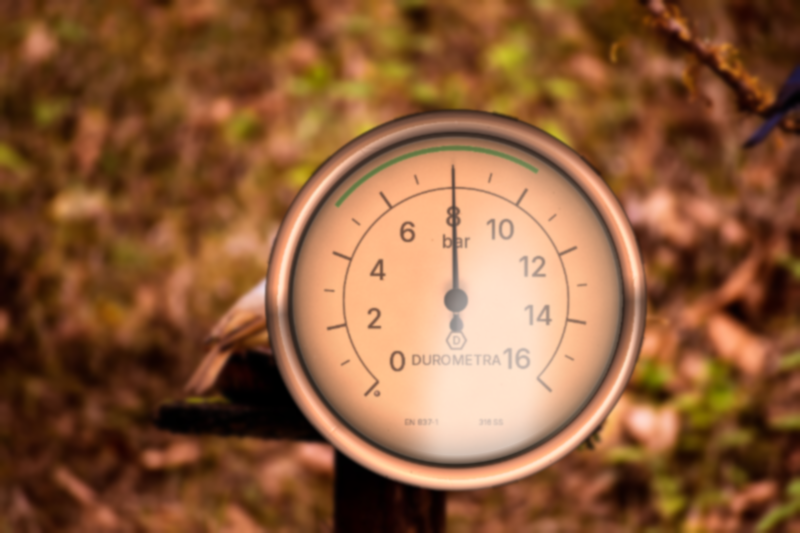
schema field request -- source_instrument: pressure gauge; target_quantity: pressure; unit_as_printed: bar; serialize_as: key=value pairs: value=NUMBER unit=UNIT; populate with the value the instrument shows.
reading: value=8 unit=bar
